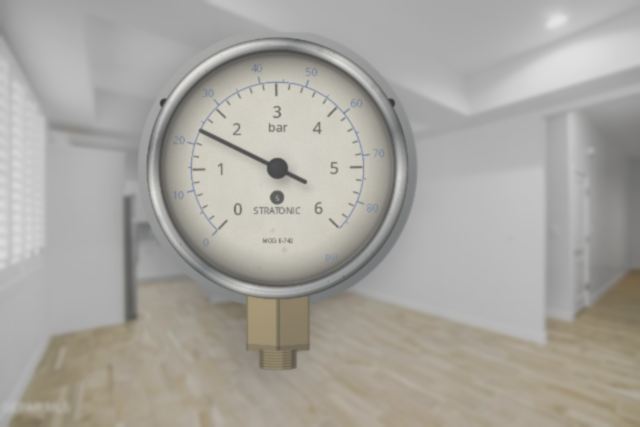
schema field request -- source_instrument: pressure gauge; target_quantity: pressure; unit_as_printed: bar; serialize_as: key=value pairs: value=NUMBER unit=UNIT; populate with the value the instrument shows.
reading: value=1.6 unit=bar
